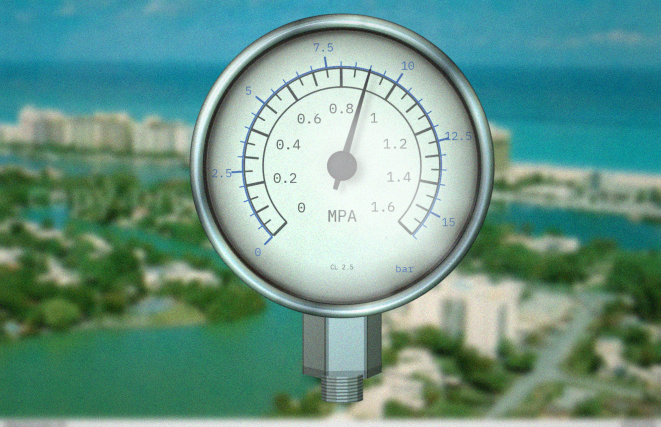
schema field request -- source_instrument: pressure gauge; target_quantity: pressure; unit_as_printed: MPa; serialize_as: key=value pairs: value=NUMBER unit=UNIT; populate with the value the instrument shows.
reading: value=0.9 unit=MPa
